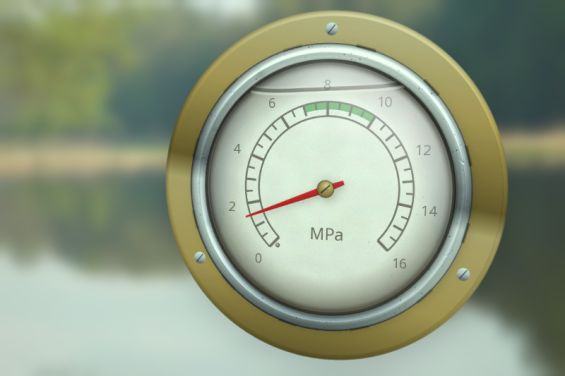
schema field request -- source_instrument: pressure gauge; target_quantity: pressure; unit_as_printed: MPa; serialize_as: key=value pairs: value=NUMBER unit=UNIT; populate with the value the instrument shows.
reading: value=1.5 unit=MPa
